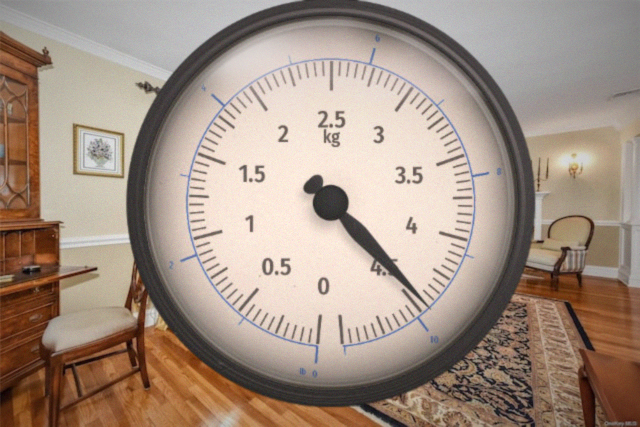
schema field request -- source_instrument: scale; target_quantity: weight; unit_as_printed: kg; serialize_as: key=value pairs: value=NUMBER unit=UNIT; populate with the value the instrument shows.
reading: value=4.45 unit=kg
